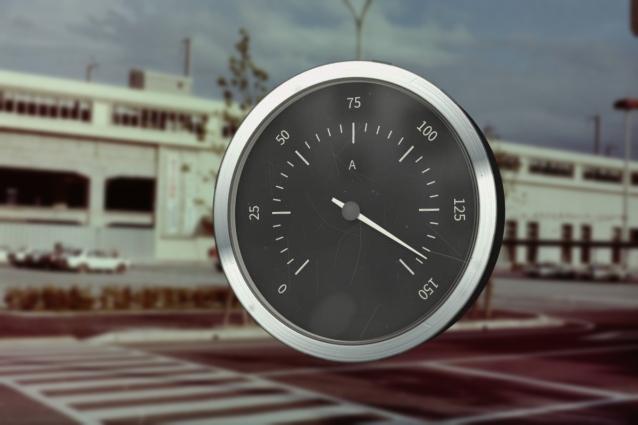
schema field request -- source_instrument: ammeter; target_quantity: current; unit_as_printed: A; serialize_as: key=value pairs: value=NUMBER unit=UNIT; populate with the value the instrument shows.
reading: value=142.5 unit=A
